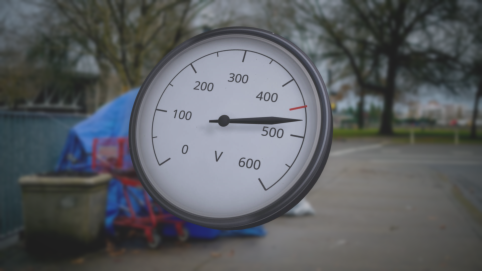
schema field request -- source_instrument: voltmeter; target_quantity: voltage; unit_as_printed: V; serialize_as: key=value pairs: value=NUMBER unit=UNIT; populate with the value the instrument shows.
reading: value=475 unit=V
